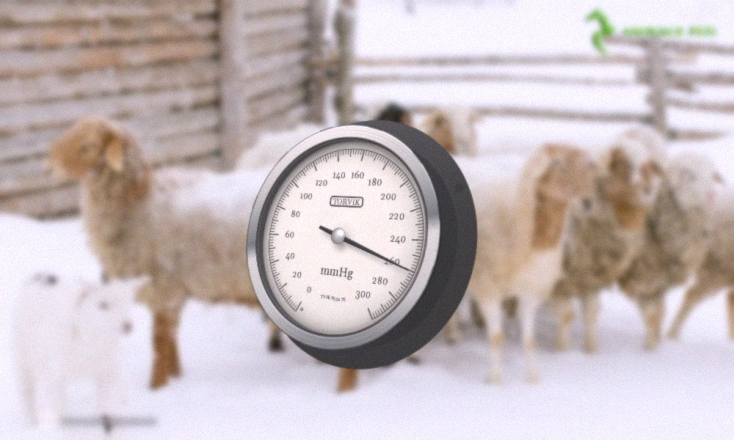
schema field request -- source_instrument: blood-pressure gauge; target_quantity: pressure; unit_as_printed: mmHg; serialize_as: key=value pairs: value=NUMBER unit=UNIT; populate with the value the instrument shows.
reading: value=260 unit=mmHg
